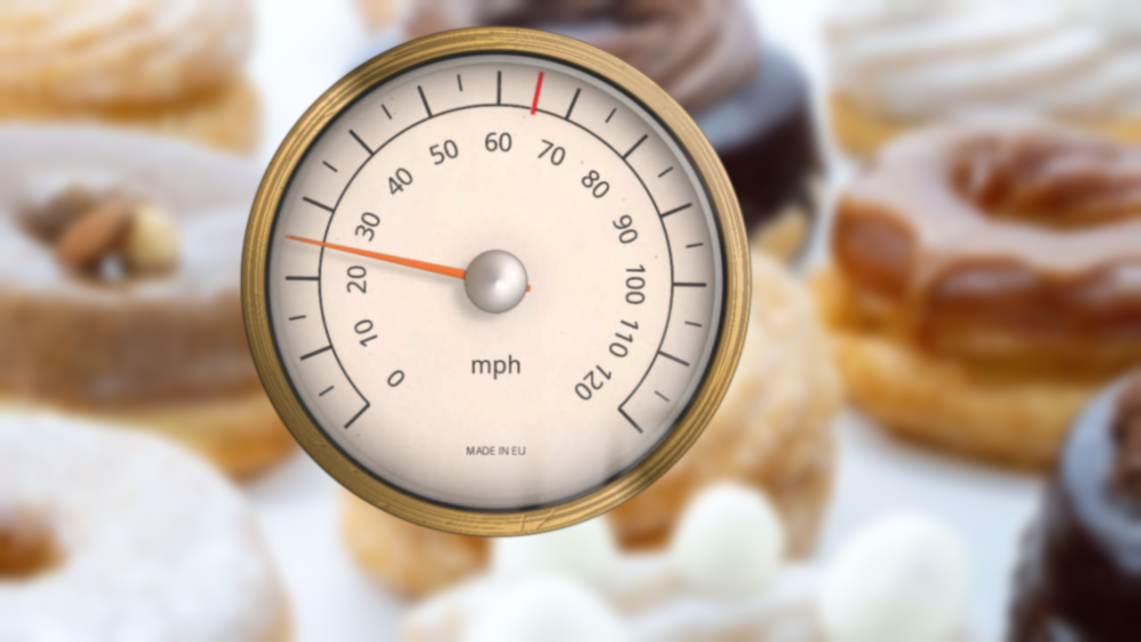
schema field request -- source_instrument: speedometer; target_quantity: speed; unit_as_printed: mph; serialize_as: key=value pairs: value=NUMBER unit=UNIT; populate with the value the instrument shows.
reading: value=25 unit=mph
